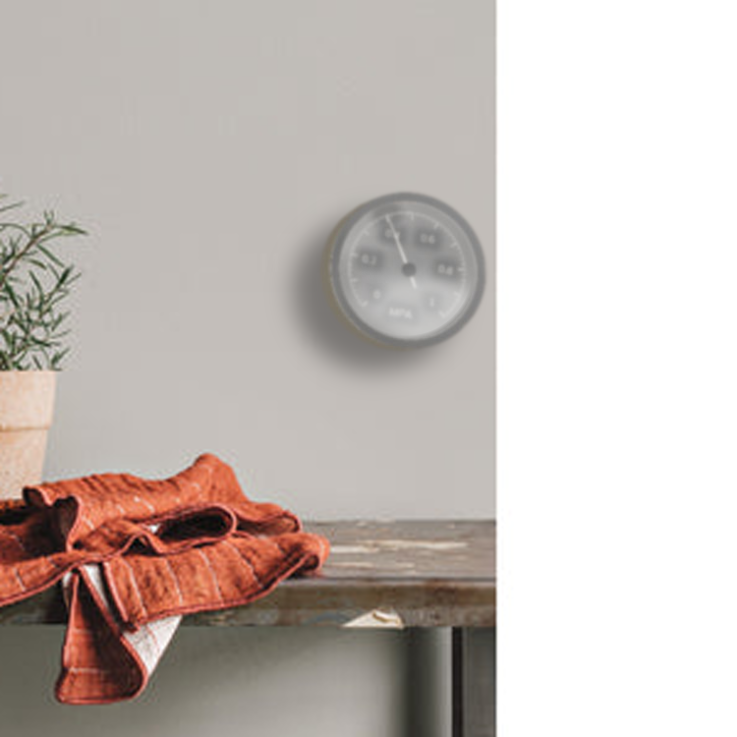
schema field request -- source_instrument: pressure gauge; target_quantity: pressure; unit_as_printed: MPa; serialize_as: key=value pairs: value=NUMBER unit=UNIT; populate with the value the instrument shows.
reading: value=0.4 unit=MPa
